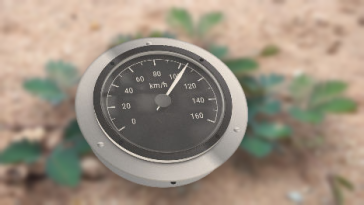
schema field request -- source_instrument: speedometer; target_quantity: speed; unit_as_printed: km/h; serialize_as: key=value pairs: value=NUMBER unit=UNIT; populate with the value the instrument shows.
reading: value=105 unit=km/h
